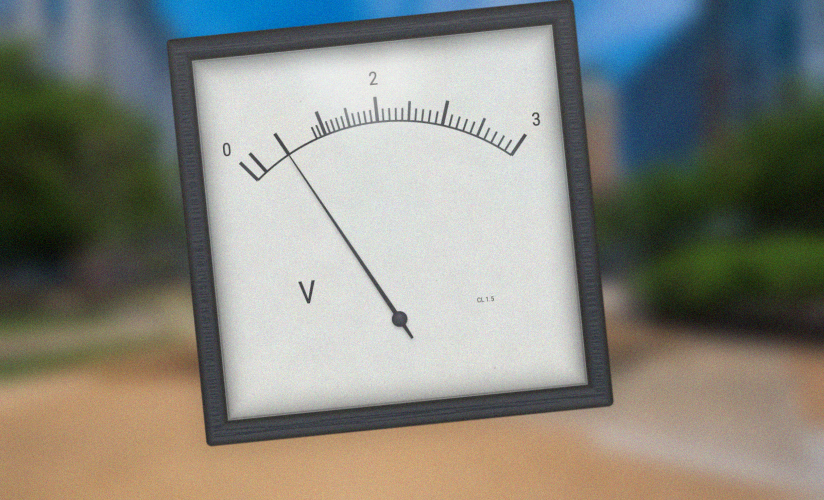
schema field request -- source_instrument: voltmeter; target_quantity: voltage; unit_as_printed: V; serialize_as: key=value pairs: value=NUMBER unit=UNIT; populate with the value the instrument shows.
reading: value=1 unit=V
